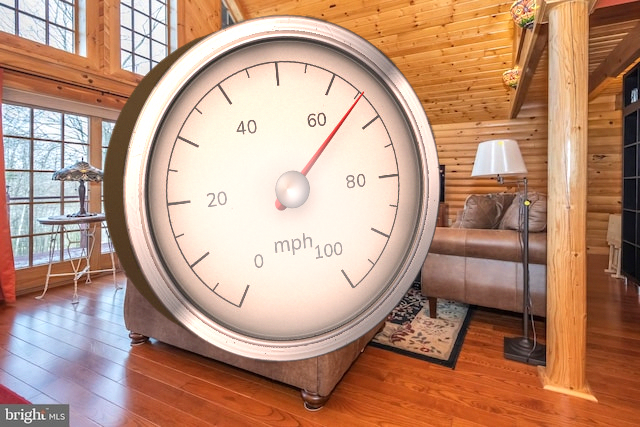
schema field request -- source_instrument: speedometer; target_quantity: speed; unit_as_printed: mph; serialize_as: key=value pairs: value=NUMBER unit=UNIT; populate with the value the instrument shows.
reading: value=65 unit=mph
